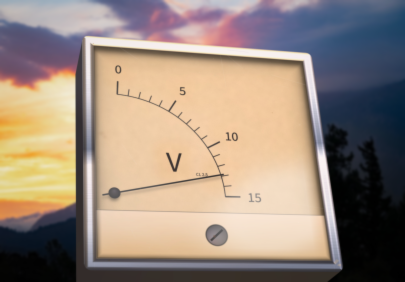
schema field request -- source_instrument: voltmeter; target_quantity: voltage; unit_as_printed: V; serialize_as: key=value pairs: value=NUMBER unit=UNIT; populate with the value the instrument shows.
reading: value=13 unit=V
